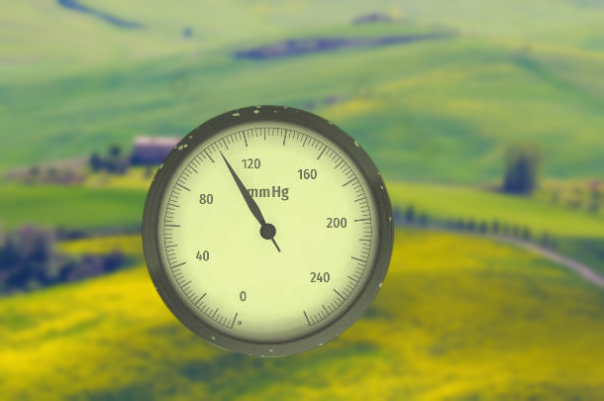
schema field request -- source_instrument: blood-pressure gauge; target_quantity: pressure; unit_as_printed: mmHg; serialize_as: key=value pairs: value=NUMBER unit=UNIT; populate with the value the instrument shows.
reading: value=106 unit=mmHg
